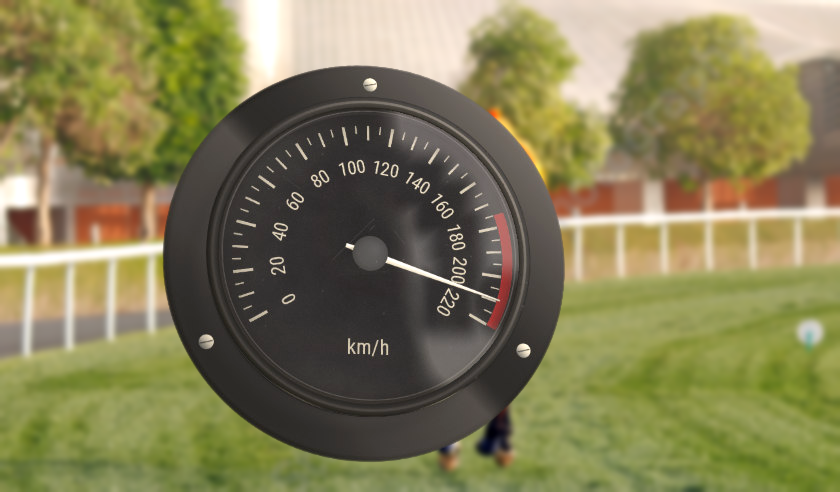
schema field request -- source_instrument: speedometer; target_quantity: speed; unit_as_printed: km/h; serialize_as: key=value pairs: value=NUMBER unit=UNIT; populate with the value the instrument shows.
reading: value=210 unit=km/h
